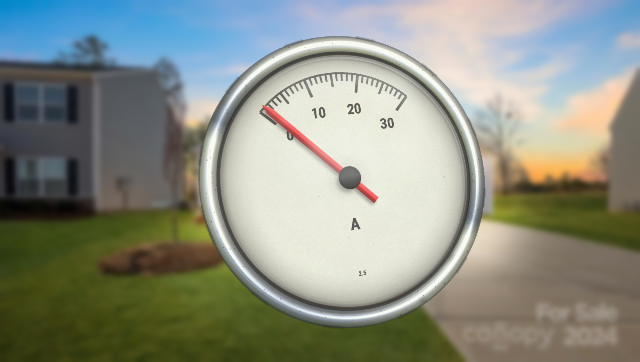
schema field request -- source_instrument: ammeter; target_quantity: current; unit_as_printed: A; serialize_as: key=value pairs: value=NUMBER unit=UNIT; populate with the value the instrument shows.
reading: value=1 unit=A
